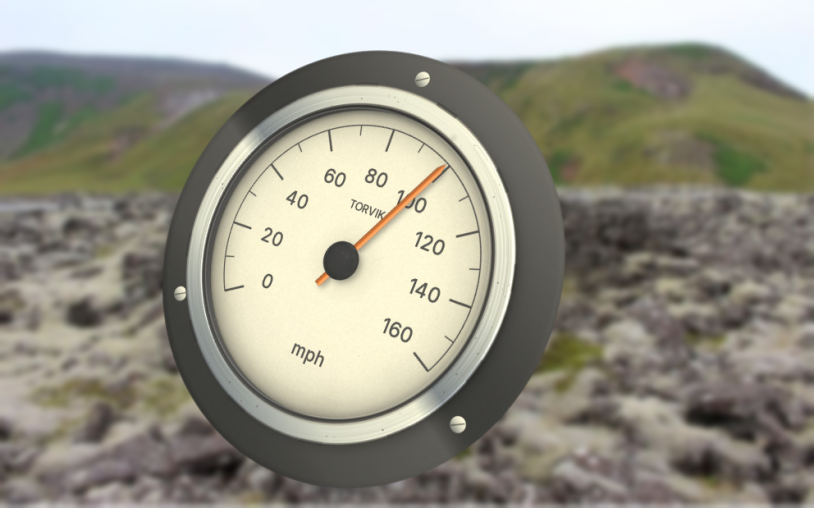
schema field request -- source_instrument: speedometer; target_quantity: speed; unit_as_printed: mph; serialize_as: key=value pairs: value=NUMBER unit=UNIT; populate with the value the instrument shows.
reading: value=100 unit=mph
